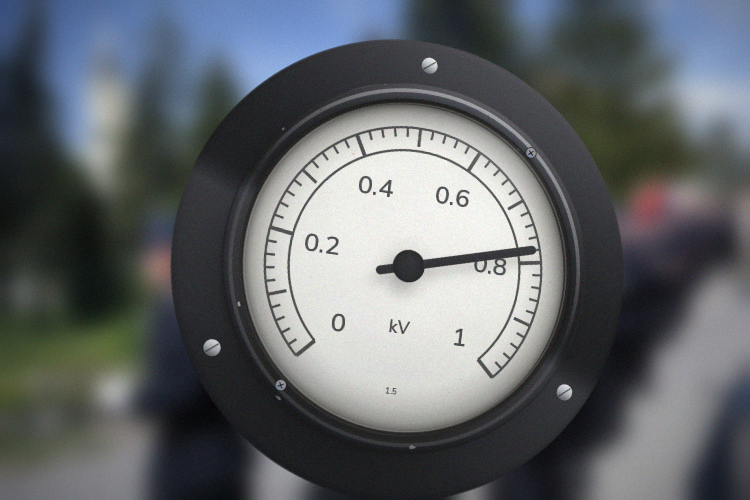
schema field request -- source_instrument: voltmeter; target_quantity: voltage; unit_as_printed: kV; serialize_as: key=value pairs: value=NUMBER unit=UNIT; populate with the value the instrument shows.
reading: value=0.78 unit=kV
